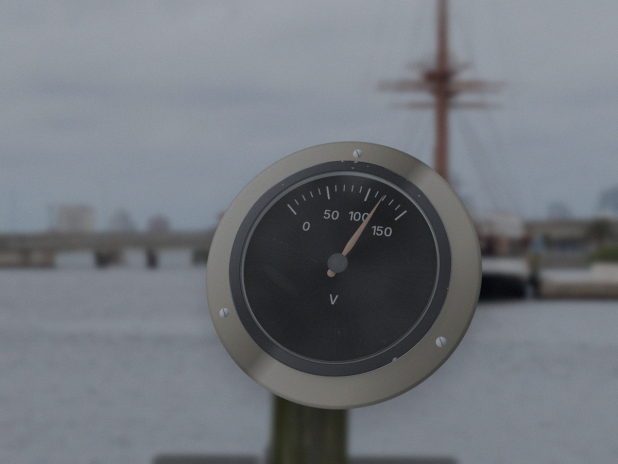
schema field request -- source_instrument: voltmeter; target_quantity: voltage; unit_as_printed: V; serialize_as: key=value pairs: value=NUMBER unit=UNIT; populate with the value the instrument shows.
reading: value=120 unit=V
